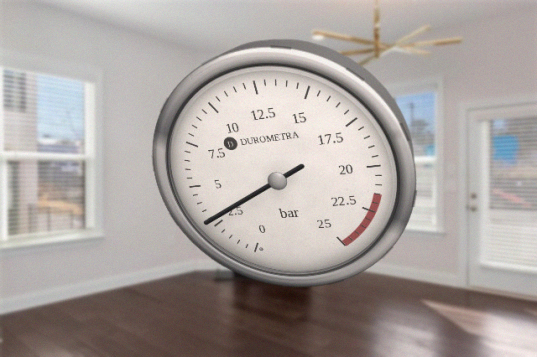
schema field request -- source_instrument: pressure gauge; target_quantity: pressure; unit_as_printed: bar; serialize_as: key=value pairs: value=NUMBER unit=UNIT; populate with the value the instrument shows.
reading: value=3 unit=bar
